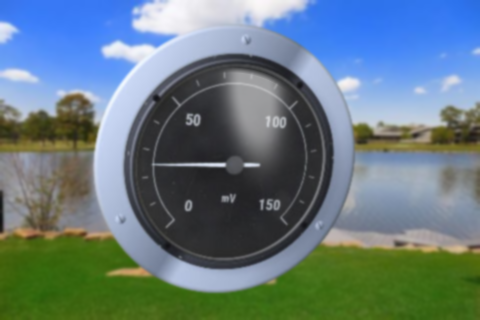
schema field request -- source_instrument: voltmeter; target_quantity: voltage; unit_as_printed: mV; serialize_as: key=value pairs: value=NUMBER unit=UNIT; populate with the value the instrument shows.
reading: value=25 unit=mV
